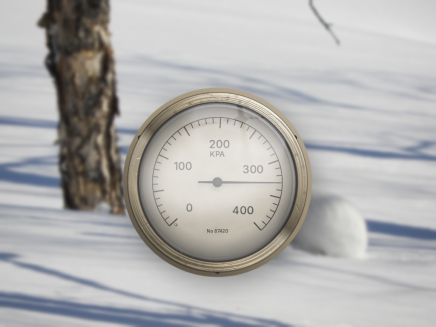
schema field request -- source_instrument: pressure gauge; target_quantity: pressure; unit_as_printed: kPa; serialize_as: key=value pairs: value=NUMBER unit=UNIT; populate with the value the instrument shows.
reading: value=330 unit=kPa
